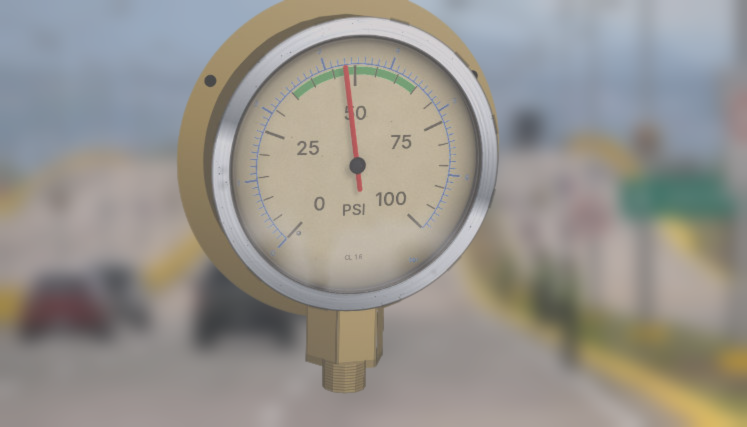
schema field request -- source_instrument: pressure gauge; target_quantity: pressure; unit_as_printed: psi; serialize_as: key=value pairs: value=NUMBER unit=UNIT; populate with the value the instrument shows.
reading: value=47.5 unit=psi
